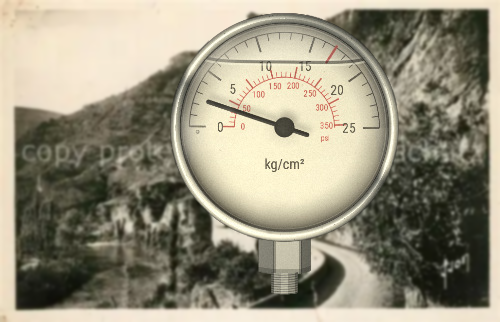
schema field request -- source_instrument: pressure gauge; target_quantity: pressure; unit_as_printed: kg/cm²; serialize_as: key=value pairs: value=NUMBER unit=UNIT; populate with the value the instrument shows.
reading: value=2.5 unit=kg/cm²
